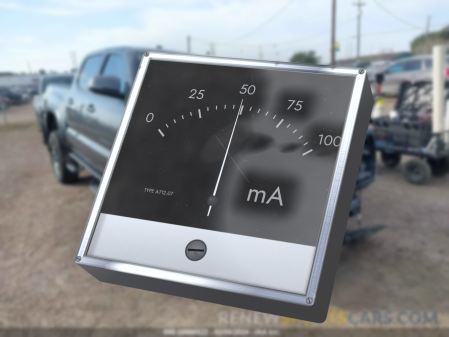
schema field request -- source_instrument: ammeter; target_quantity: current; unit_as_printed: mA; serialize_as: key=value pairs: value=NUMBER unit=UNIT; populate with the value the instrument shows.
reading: value=50 unit=mA
